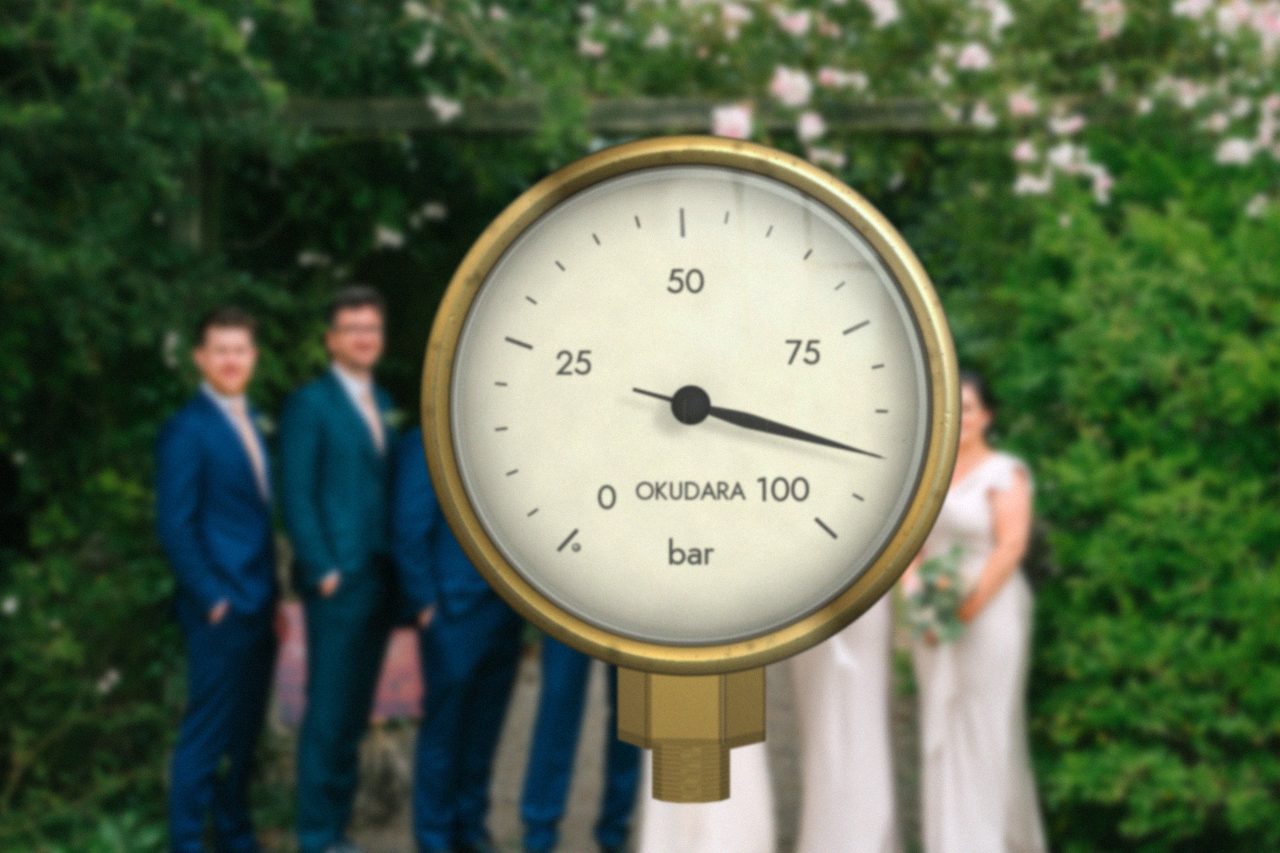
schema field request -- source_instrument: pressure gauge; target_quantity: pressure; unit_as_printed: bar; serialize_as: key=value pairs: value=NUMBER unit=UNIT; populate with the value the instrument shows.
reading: value=90 unit=bar
